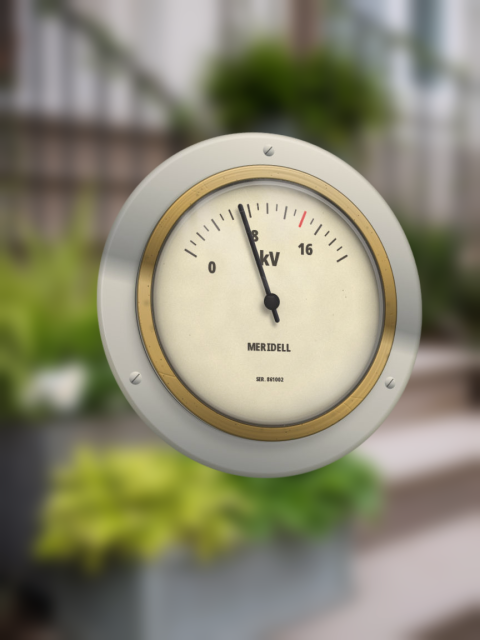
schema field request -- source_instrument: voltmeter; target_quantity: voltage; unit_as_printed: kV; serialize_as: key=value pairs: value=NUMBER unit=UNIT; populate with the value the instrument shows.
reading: value=7 unit=kV
